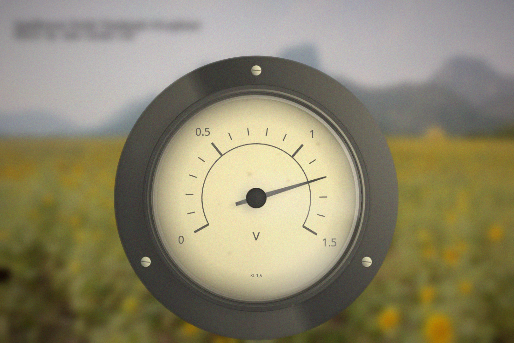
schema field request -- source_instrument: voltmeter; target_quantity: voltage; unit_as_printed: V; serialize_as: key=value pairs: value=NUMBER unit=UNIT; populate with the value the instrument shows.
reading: value=1.2 unit=V
